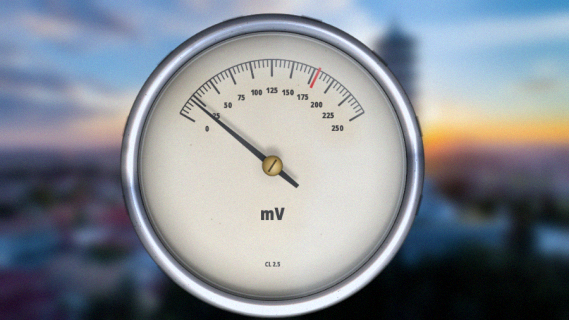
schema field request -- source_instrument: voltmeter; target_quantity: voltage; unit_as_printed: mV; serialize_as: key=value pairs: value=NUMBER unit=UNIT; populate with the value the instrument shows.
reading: value=20 unit=mV
